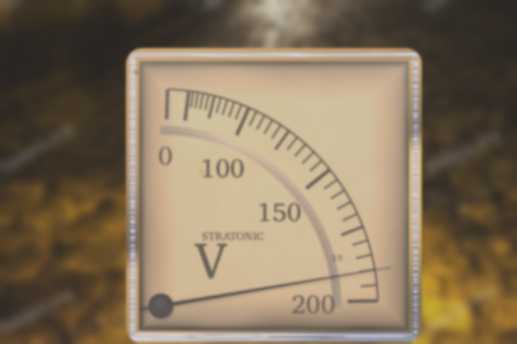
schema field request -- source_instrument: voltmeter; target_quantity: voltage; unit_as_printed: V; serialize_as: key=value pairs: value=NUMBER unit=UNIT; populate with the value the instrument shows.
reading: value=190 unit=V
